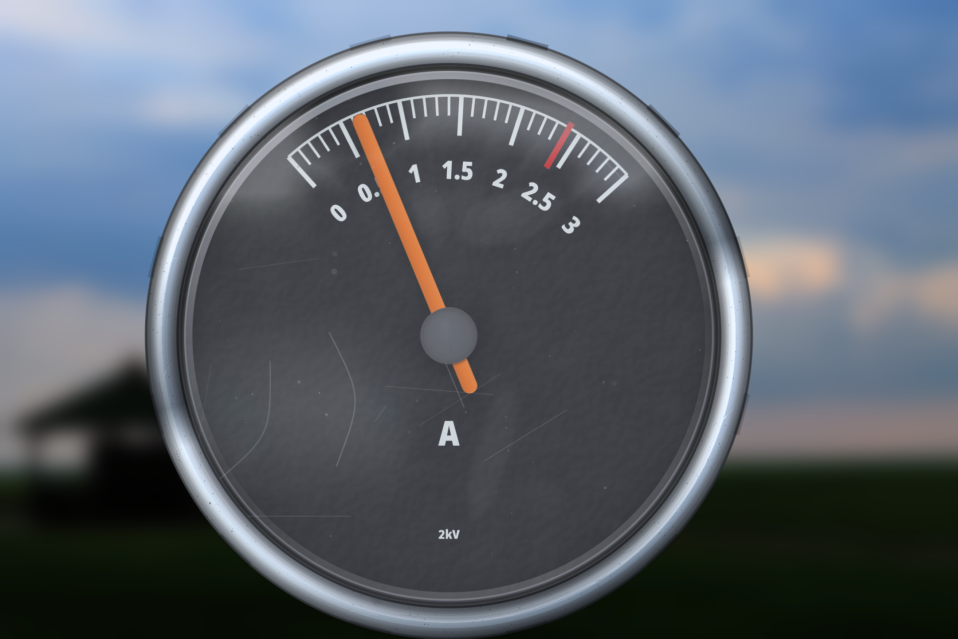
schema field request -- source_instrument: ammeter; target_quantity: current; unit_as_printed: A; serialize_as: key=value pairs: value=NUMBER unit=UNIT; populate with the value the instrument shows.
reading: value=0.65 unit=A
